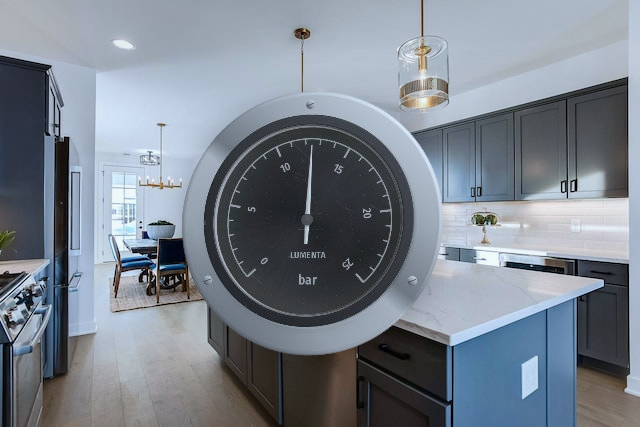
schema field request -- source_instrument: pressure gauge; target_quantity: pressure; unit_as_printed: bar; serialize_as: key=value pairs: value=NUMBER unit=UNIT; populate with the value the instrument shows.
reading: value=12.5 unit=bar
